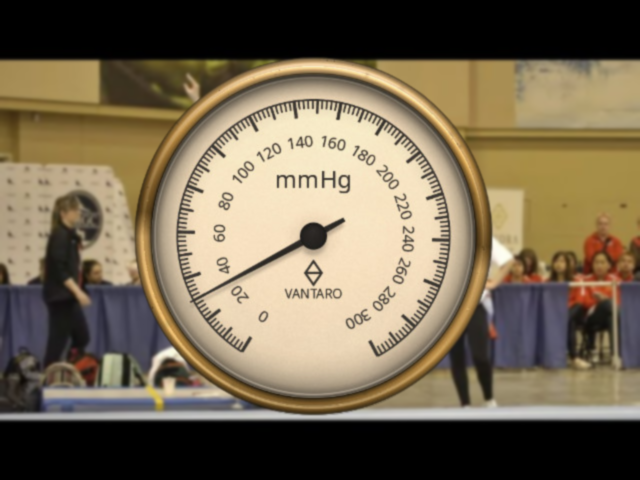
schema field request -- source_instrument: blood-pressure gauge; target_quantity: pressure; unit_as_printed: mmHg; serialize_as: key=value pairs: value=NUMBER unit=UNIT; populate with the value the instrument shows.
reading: value=30 unit=mmHg
